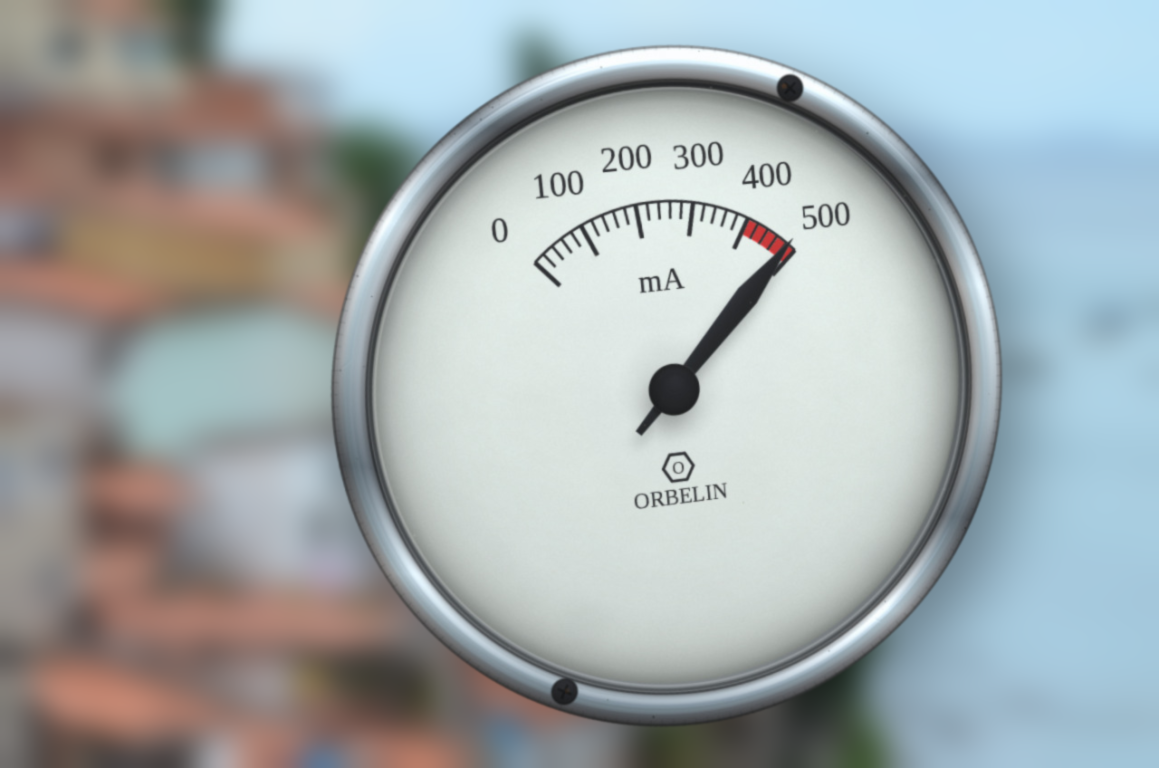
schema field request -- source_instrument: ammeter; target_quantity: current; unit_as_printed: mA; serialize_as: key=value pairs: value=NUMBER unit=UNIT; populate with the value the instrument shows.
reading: value=480 unit=mA
